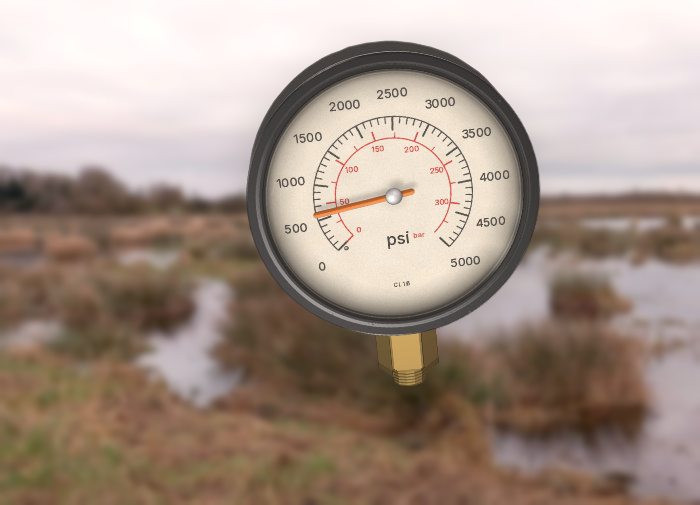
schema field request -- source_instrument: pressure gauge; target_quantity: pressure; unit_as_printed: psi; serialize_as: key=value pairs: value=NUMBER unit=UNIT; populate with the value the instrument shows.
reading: value=600 unit=psi
